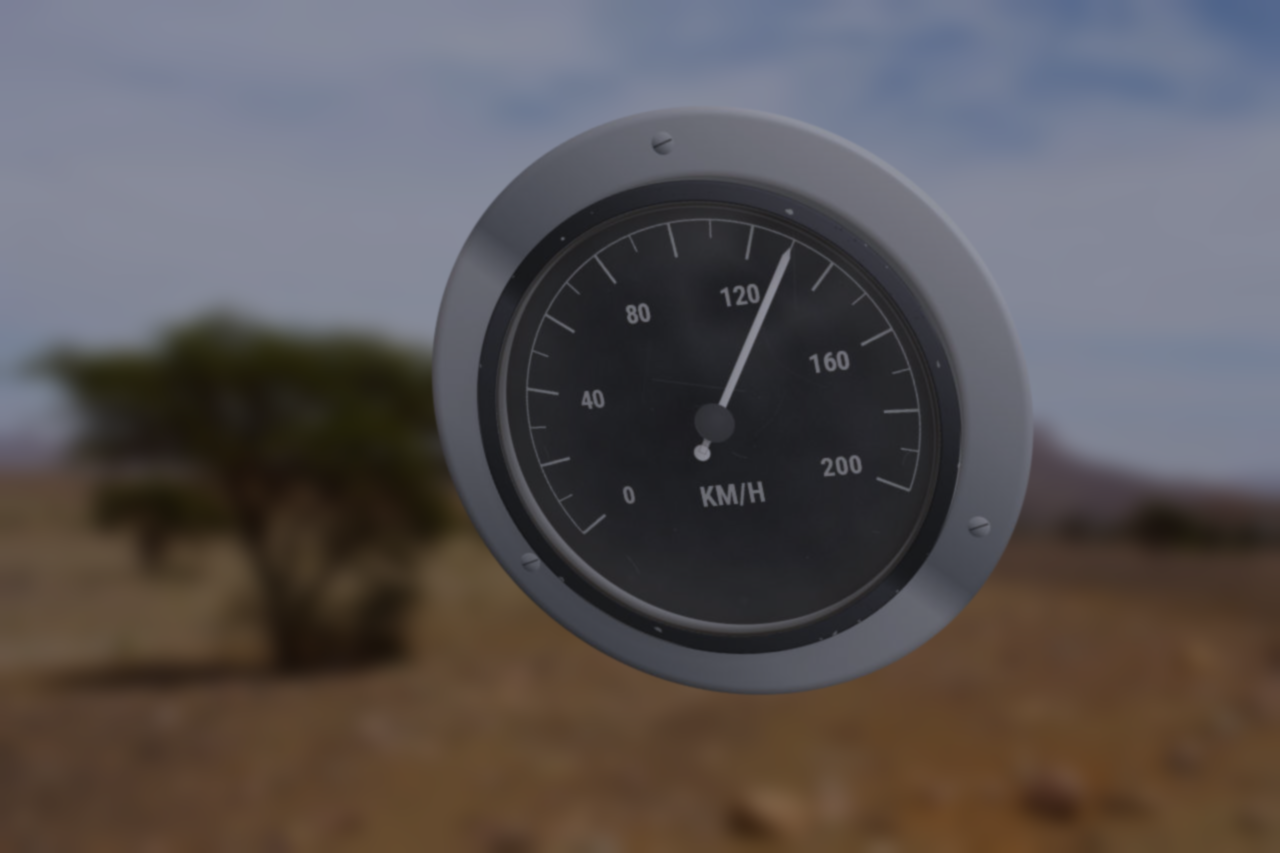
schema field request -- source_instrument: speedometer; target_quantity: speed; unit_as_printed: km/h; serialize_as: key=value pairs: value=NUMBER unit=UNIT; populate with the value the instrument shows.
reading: value=130 unit=km/h
